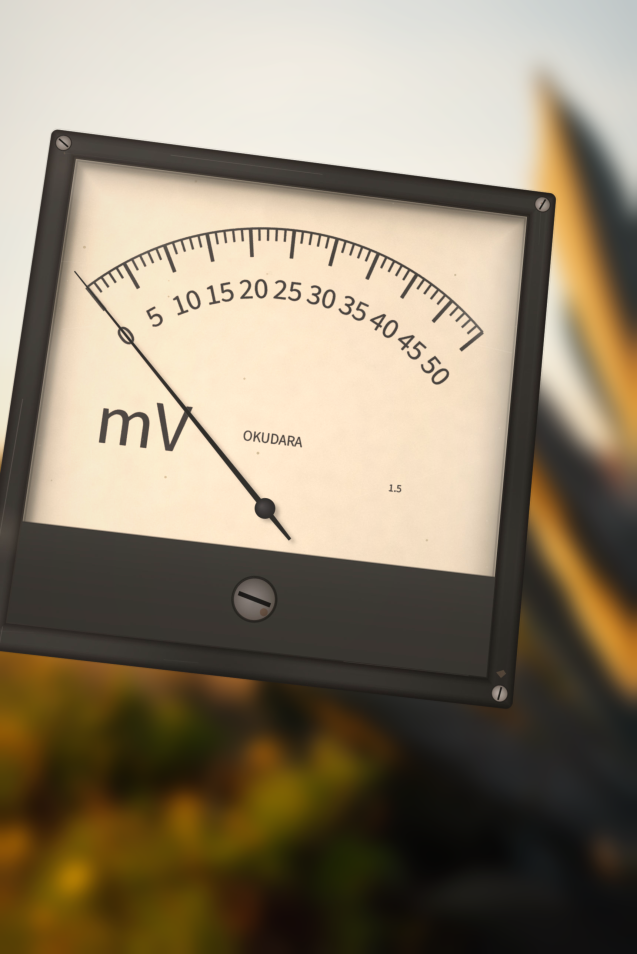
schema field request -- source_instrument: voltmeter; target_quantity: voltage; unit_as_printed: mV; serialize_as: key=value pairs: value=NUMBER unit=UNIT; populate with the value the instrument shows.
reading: value=0 unit=mV
